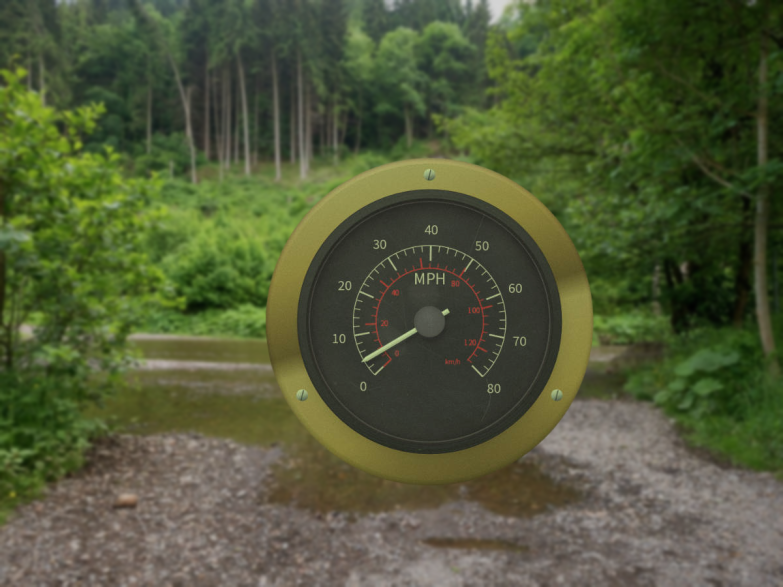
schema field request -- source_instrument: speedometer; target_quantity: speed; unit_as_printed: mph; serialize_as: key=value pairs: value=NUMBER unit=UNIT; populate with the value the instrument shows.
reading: value=4 unit=mph
